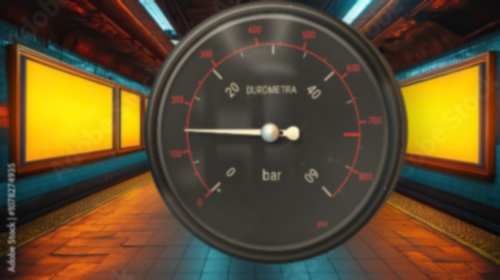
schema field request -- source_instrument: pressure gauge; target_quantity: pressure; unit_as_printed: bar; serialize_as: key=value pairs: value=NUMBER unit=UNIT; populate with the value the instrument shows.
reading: value=10 unit=bar
